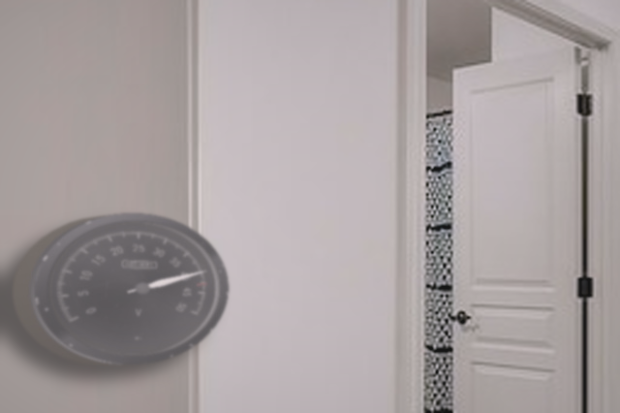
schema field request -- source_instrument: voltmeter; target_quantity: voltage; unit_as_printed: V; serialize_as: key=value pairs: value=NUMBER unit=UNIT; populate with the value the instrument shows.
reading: value=40 unit=V
